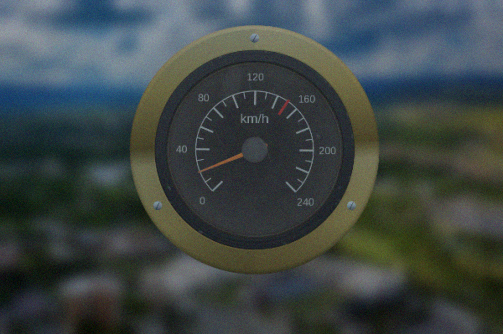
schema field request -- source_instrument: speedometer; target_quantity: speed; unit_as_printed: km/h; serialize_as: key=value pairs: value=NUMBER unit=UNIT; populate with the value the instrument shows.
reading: value=20 unit=km/h
